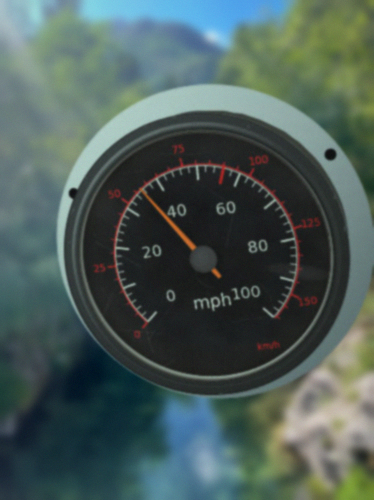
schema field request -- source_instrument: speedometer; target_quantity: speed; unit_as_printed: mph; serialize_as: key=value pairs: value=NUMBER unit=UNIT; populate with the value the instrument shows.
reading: value=36 unit=mph
